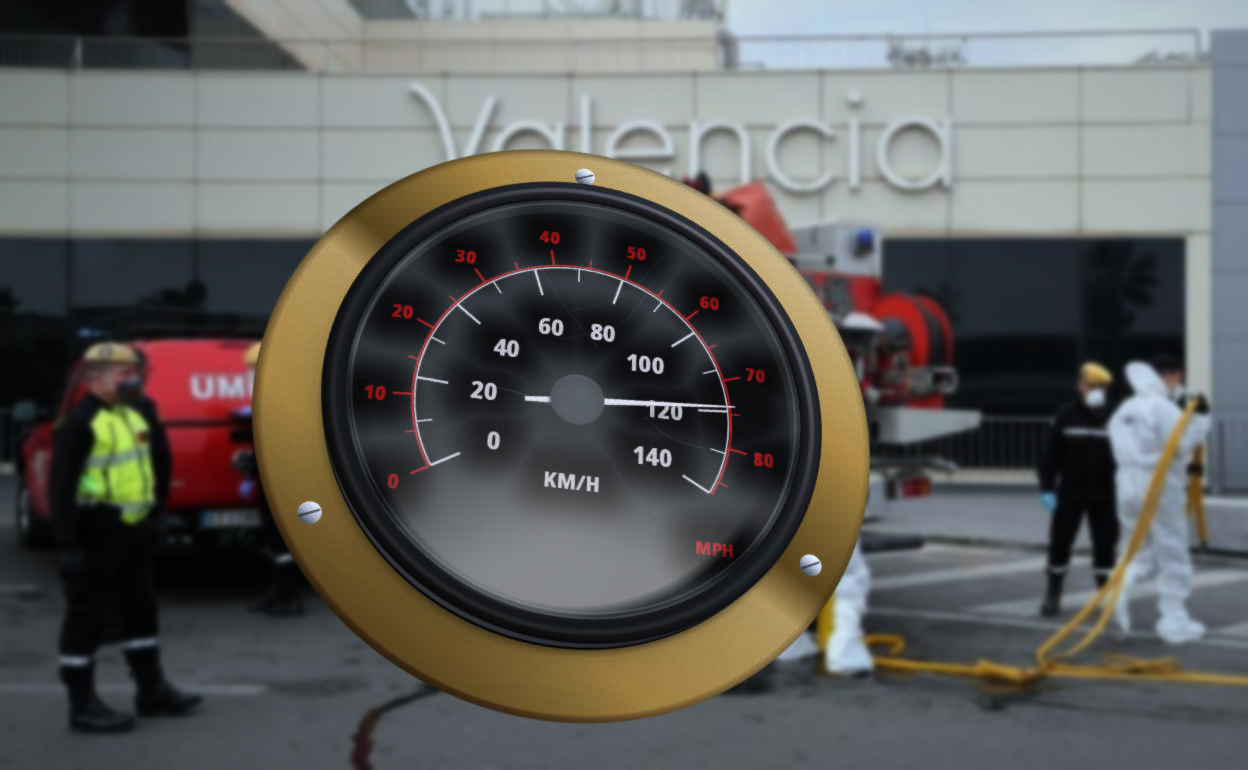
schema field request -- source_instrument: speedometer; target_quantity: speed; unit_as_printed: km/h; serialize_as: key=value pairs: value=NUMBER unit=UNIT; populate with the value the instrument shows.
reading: value=120 unit=km/h
